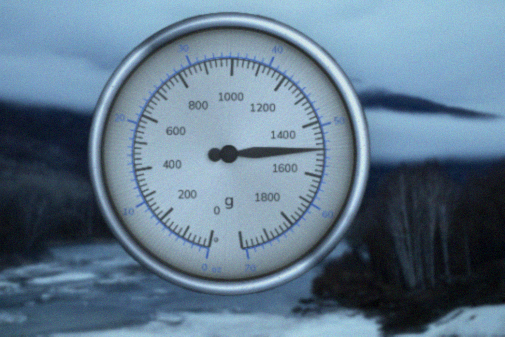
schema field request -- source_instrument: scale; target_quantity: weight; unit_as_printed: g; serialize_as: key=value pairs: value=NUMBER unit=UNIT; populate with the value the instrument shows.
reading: value=1500 unit=g
